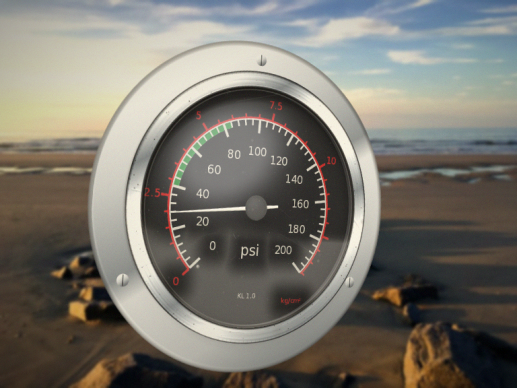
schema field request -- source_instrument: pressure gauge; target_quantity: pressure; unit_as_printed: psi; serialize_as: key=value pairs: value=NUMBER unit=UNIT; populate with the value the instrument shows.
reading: value=28 unit=psi
